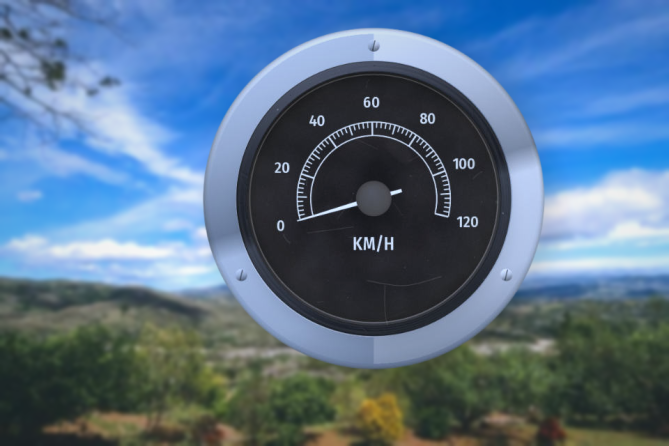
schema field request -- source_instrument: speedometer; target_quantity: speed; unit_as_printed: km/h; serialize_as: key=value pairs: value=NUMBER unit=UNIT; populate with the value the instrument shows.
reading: value=0 unit=km/h
